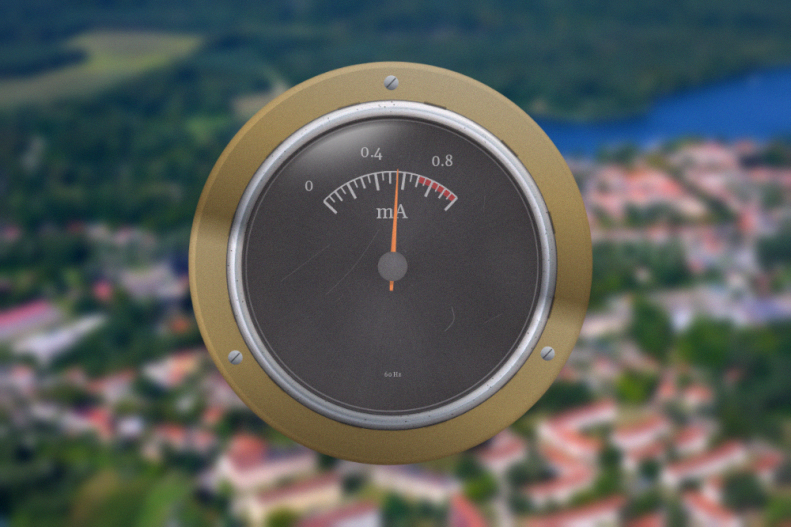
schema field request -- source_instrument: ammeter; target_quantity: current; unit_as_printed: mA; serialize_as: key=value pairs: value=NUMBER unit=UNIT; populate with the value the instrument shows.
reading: value=0.55 unit=mA
